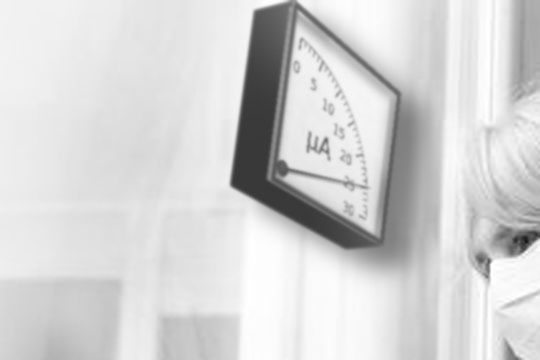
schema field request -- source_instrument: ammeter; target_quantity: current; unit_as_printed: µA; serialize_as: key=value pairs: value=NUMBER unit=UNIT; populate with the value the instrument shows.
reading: value=25 unit=µA
